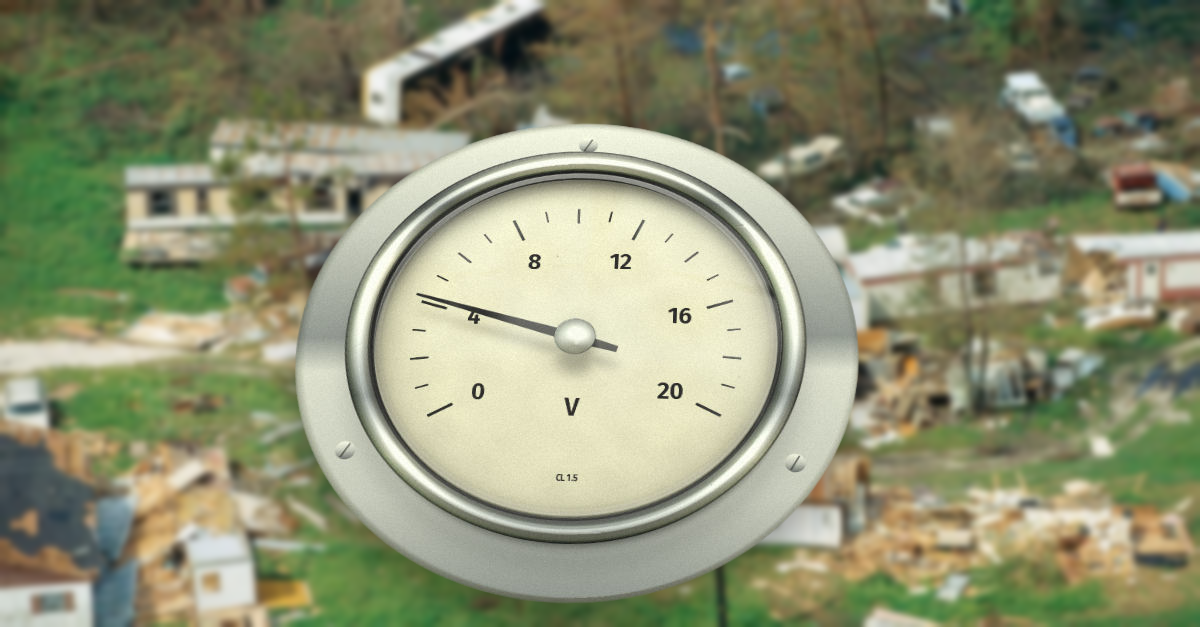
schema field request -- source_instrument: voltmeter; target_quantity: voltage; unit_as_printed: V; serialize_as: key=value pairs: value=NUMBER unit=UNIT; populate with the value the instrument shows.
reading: value=4 unit=V
